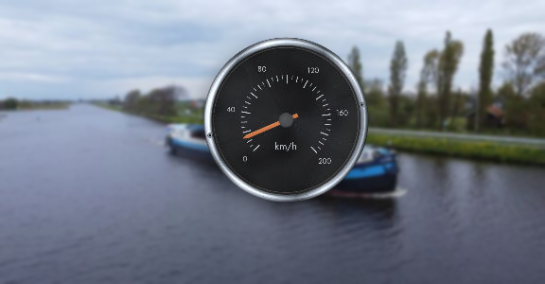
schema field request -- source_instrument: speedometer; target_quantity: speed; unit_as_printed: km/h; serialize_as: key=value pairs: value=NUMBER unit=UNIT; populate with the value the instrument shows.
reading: value=15 unit=km/h
